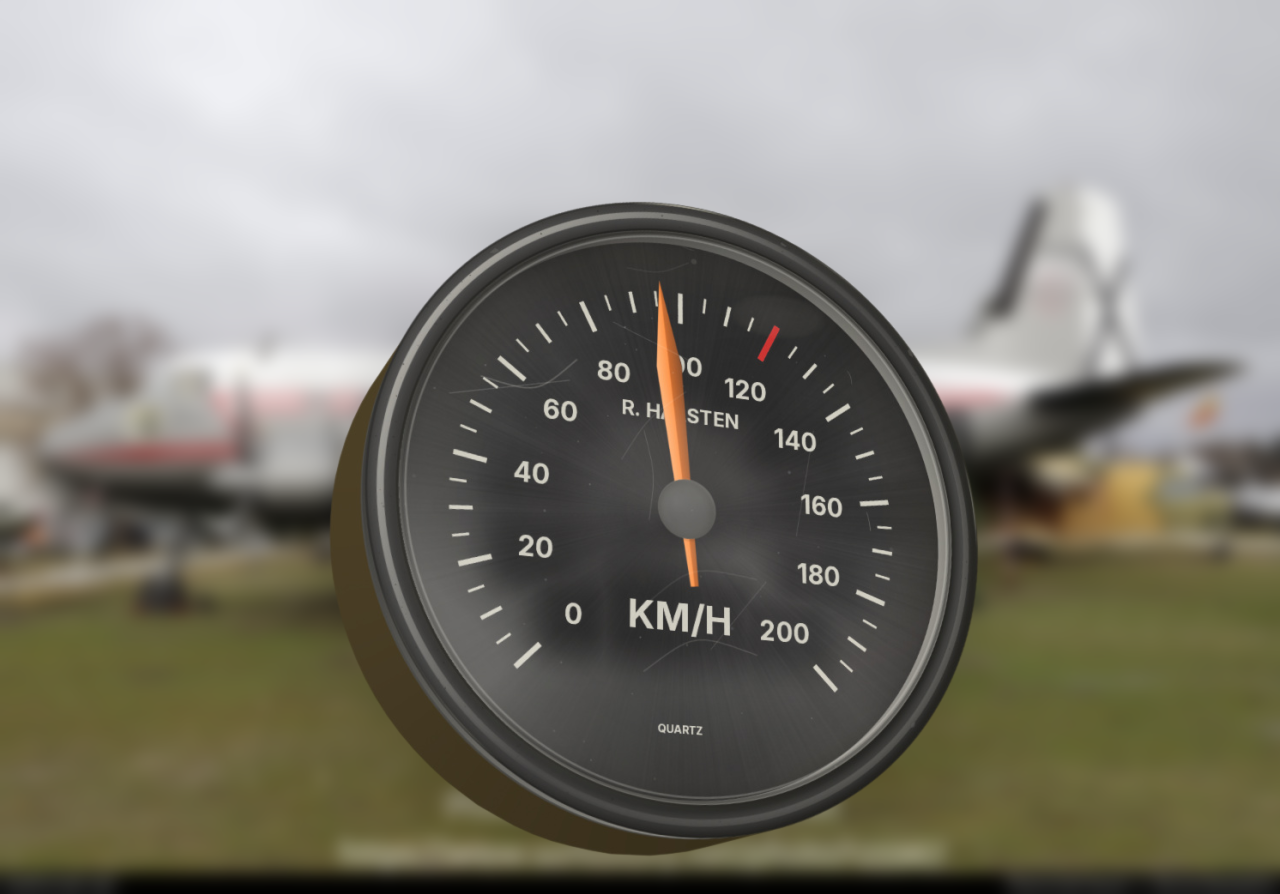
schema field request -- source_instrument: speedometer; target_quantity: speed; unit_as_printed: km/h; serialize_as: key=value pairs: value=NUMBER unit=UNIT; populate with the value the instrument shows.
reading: value=95 unit=km/h
